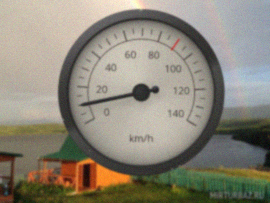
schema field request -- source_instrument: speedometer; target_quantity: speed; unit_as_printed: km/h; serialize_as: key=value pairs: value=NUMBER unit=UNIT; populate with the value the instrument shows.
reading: value=10 unit=km/h
